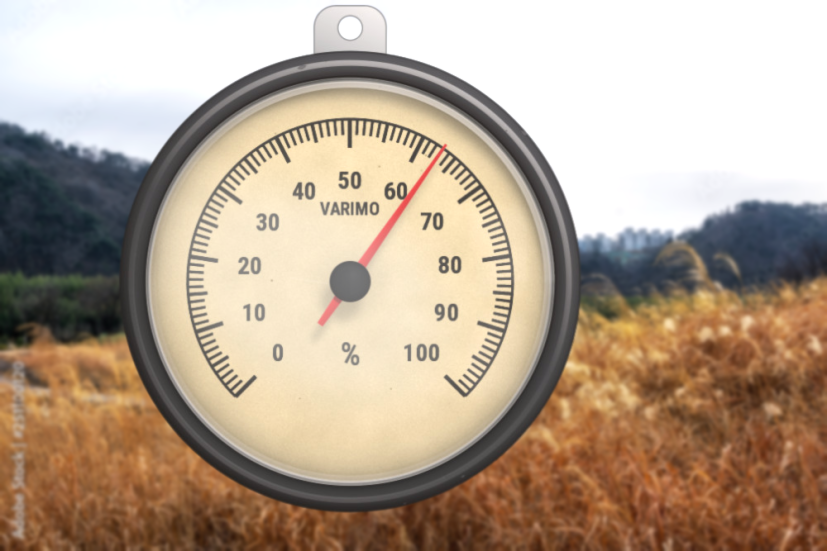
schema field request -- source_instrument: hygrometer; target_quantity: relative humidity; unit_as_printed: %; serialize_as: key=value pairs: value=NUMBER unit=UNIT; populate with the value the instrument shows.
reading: value=63 unit=%
